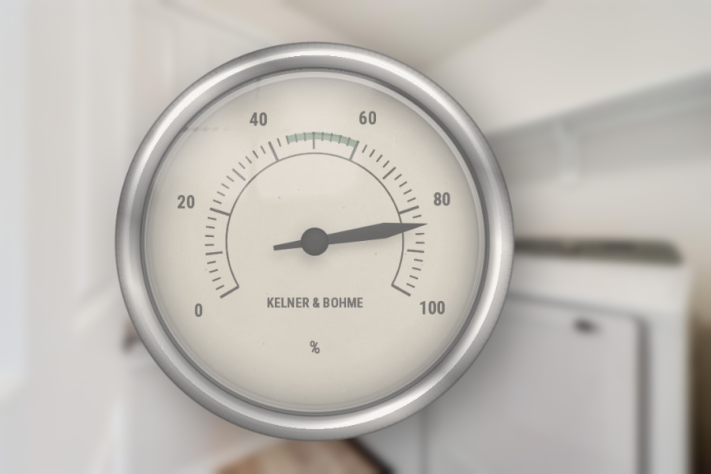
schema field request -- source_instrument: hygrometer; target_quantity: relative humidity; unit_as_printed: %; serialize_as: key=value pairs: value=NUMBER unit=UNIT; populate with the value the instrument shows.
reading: value=84 unit=%
